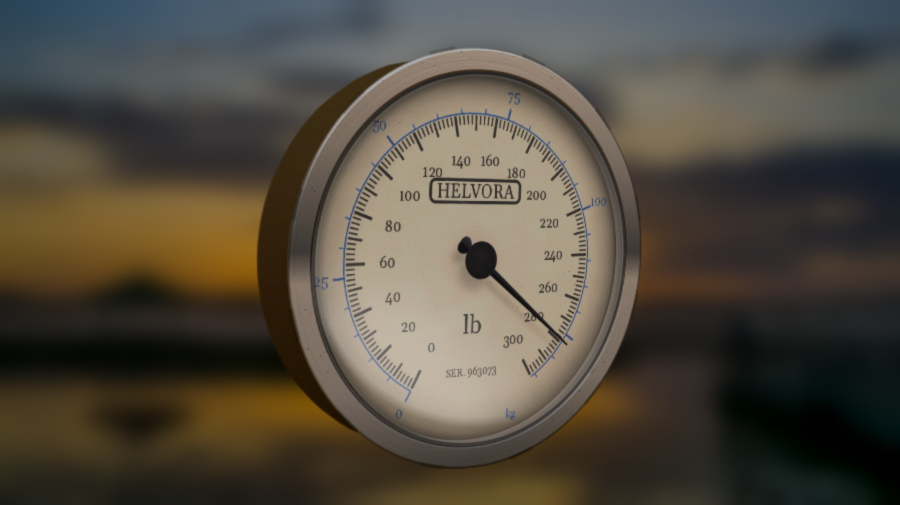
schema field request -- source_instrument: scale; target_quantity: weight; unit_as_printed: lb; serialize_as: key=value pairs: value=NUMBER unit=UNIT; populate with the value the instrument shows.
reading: value=280 unit=lb
